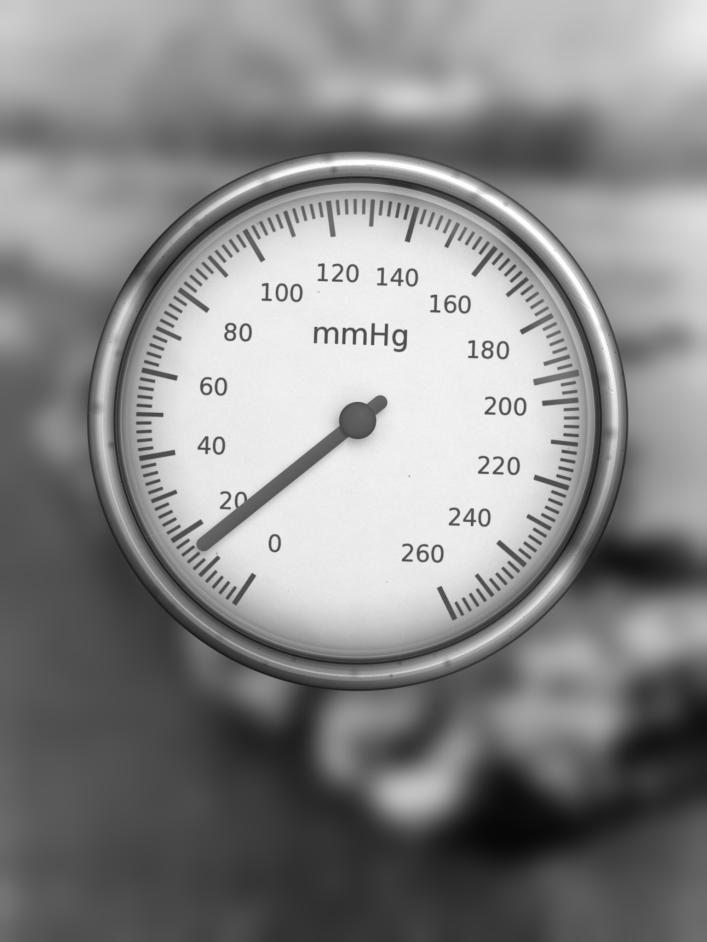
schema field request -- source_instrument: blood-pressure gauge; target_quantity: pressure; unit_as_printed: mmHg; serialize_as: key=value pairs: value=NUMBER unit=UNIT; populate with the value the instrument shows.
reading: value=15 unit=mmHg
